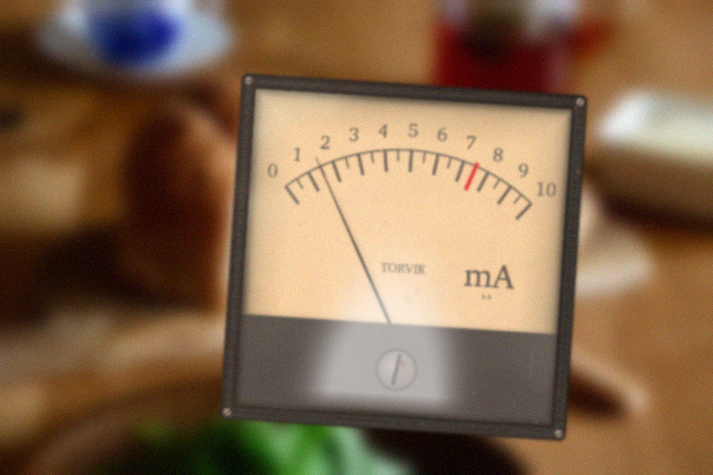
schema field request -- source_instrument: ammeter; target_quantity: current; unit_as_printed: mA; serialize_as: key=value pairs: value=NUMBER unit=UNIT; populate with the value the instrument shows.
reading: value=1.5 unit=mA
